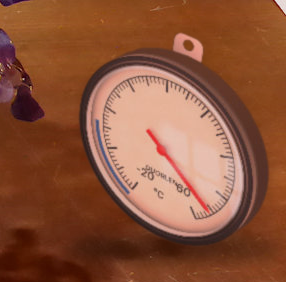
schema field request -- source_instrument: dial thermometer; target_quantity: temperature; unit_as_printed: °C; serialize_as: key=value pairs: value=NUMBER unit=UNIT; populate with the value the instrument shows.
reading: value=55 unit=°C
